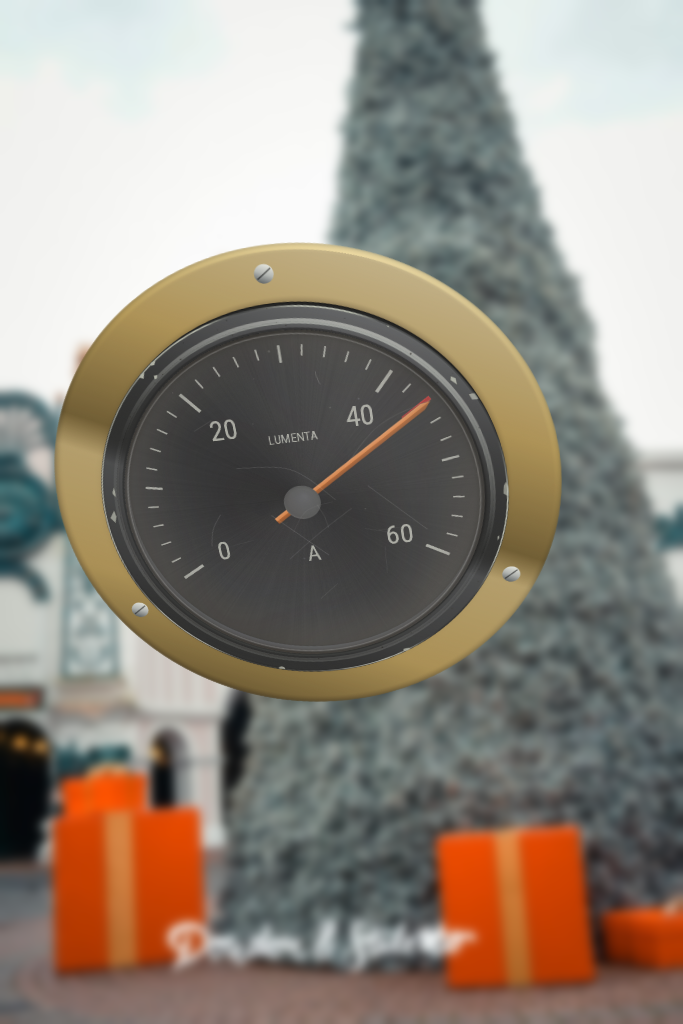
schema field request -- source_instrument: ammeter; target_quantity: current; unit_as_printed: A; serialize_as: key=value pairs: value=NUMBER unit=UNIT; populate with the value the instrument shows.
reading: value=44 unit=A
